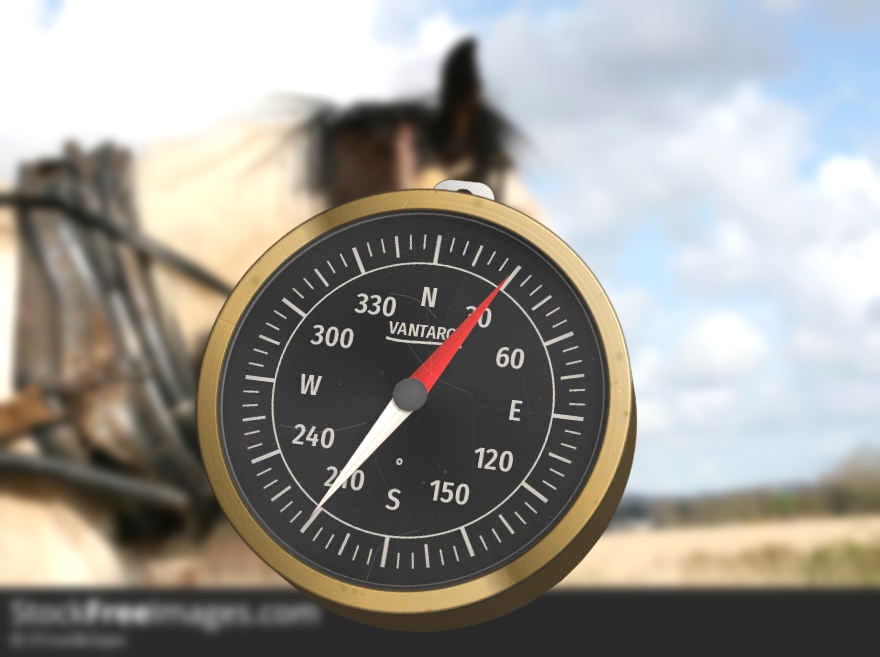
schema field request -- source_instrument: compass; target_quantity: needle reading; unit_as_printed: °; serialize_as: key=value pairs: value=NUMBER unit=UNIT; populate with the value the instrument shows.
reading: value=30 unit=°
